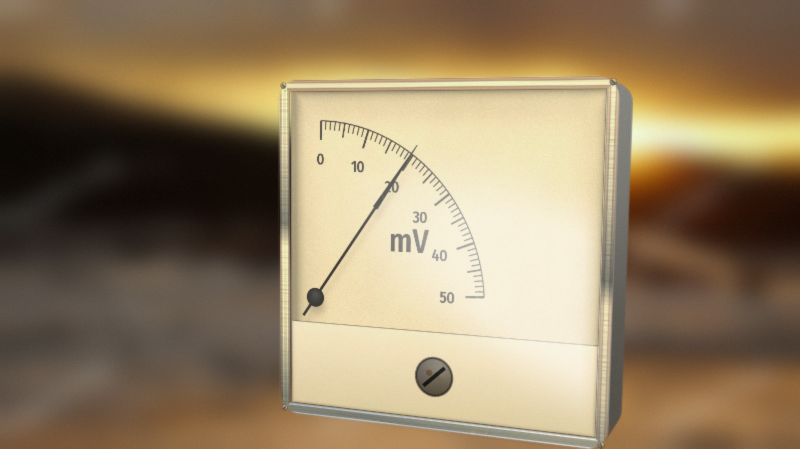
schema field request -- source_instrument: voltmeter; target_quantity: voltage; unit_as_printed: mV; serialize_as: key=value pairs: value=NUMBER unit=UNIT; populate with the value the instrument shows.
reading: value=20 unit=mV
